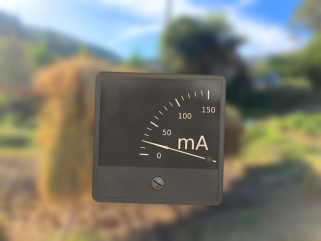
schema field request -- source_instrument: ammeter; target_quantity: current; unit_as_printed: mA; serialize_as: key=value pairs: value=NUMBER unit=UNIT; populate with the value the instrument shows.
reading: value=20 unit=mA
